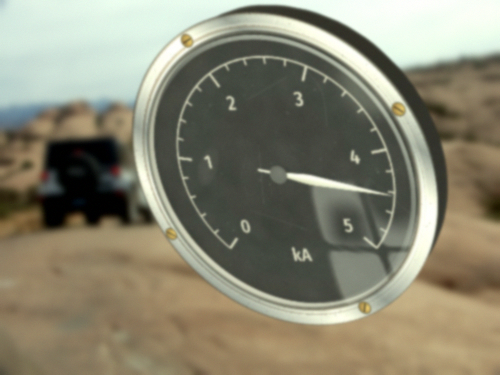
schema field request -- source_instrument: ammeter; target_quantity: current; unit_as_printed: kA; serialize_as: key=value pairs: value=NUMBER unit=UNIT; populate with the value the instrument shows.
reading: value=4.4 unit=kA
